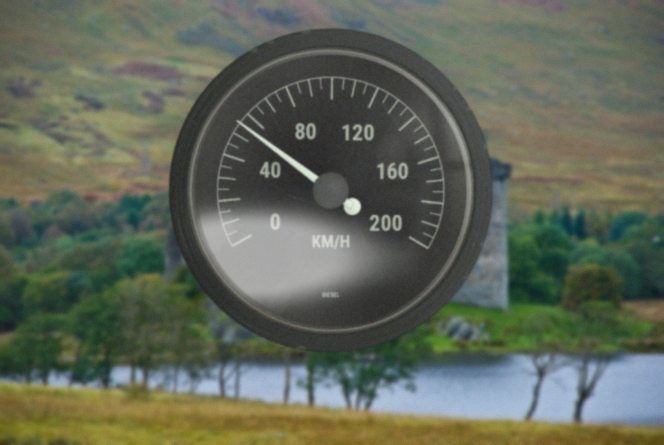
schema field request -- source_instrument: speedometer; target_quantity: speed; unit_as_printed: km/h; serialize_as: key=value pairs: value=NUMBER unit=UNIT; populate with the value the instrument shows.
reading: value=55 unit=km/h
